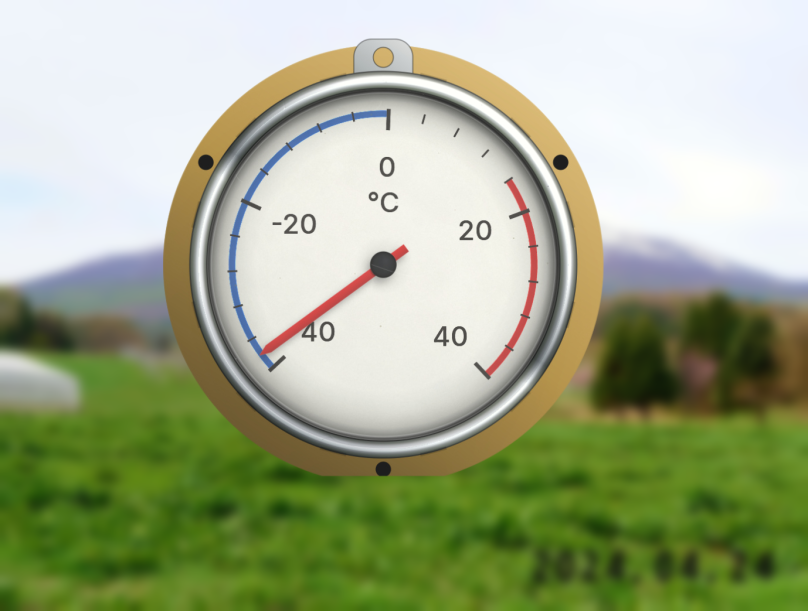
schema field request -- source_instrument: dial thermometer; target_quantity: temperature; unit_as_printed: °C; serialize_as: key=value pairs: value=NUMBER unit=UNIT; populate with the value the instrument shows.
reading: value=-38 unit=°C
